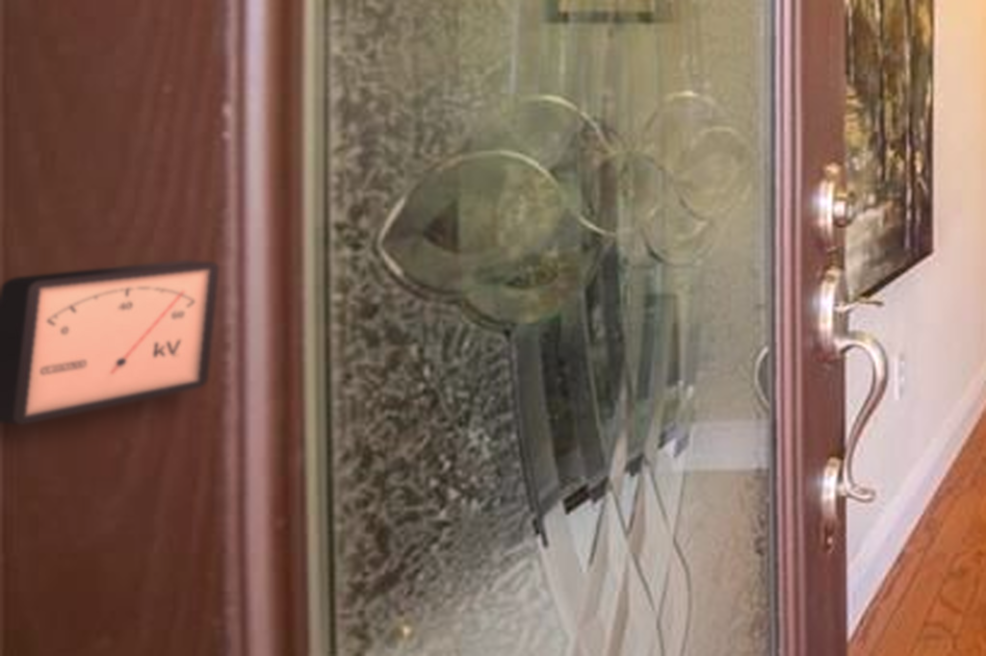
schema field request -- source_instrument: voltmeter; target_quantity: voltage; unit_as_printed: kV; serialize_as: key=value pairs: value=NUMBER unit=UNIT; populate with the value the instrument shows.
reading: value=55 unit=kV
